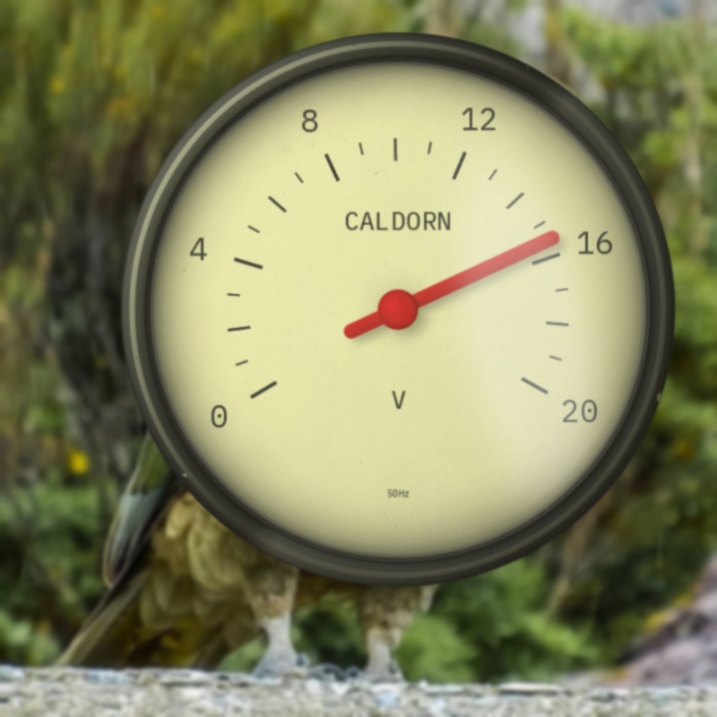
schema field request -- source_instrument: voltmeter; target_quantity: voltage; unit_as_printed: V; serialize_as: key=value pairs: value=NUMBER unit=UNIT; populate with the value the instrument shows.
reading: value=15.5 unit=V
